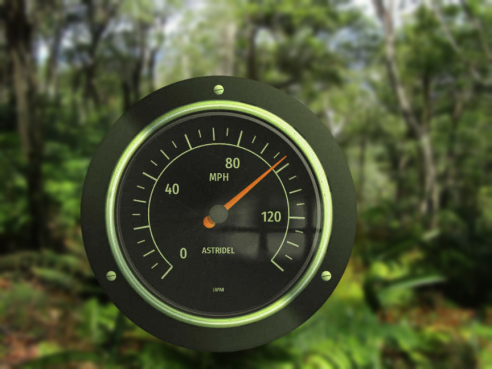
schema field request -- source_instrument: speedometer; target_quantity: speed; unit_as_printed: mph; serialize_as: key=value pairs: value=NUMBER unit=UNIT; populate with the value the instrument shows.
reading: value=97.5 unit=mph
